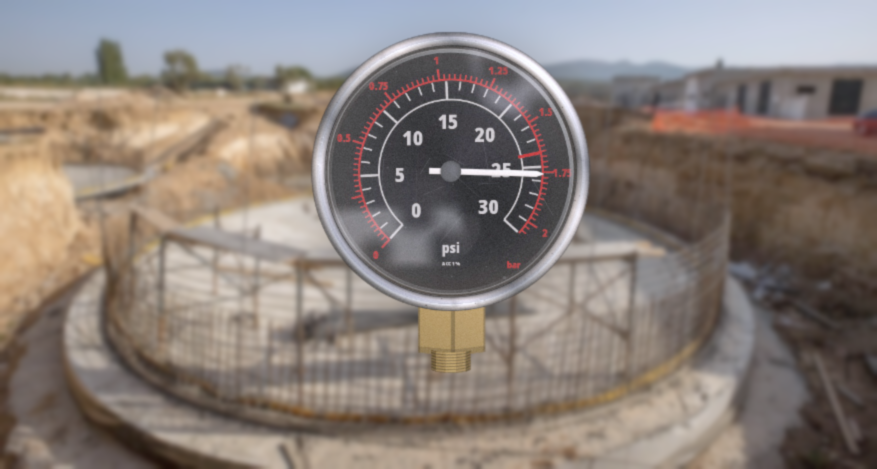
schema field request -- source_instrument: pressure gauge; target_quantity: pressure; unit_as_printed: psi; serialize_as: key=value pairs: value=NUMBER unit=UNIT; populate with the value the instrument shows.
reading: value=25.5 unit=psi
